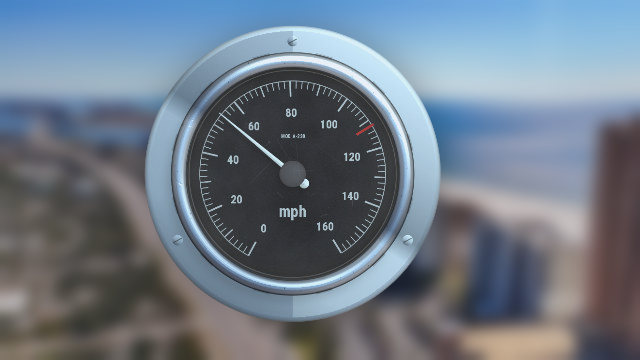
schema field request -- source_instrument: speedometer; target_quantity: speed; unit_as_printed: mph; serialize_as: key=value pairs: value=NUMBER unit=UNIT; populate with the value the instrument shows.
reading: value=54 unit=mph
